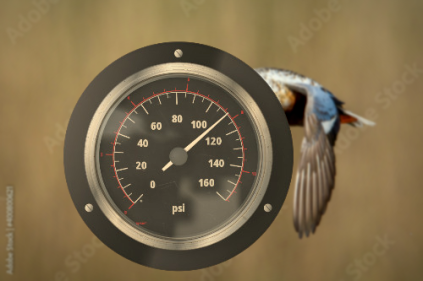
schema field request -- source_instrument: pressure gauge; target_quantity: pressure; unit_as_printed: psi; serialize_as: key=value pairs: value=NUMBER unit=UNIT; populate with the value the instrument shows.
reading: value=110 unit=psi
